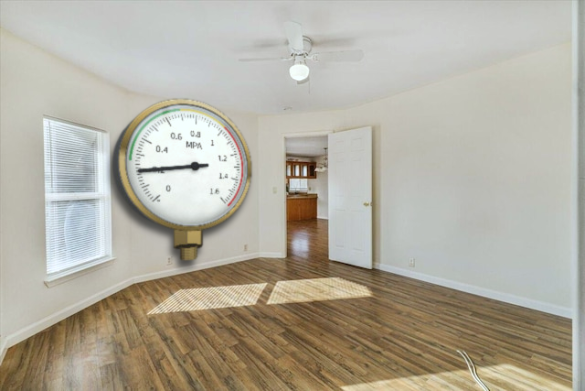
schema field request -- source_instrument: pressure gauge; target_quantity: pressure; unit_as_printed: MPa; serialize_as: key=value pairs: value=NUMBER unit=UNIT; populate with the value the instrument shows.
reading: value=0.2 unit=MPa
